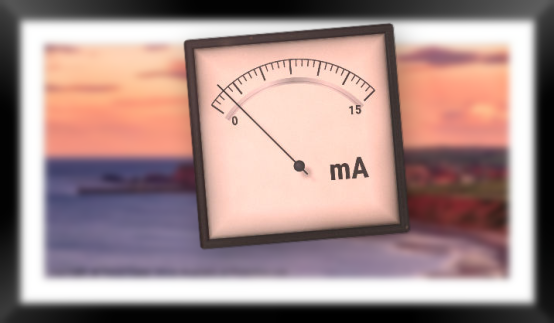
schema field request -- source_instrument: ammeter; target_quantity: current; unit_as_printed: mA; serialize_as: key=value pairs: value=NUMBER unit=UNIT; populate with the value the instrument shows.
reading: value=1.5 unit=mA
